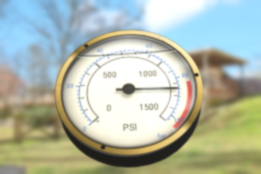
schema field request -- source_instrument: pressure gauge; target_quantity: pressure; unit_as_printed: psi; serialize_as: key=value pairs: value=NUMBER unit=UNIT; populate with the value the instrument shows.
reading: value=1250 unit=psi
